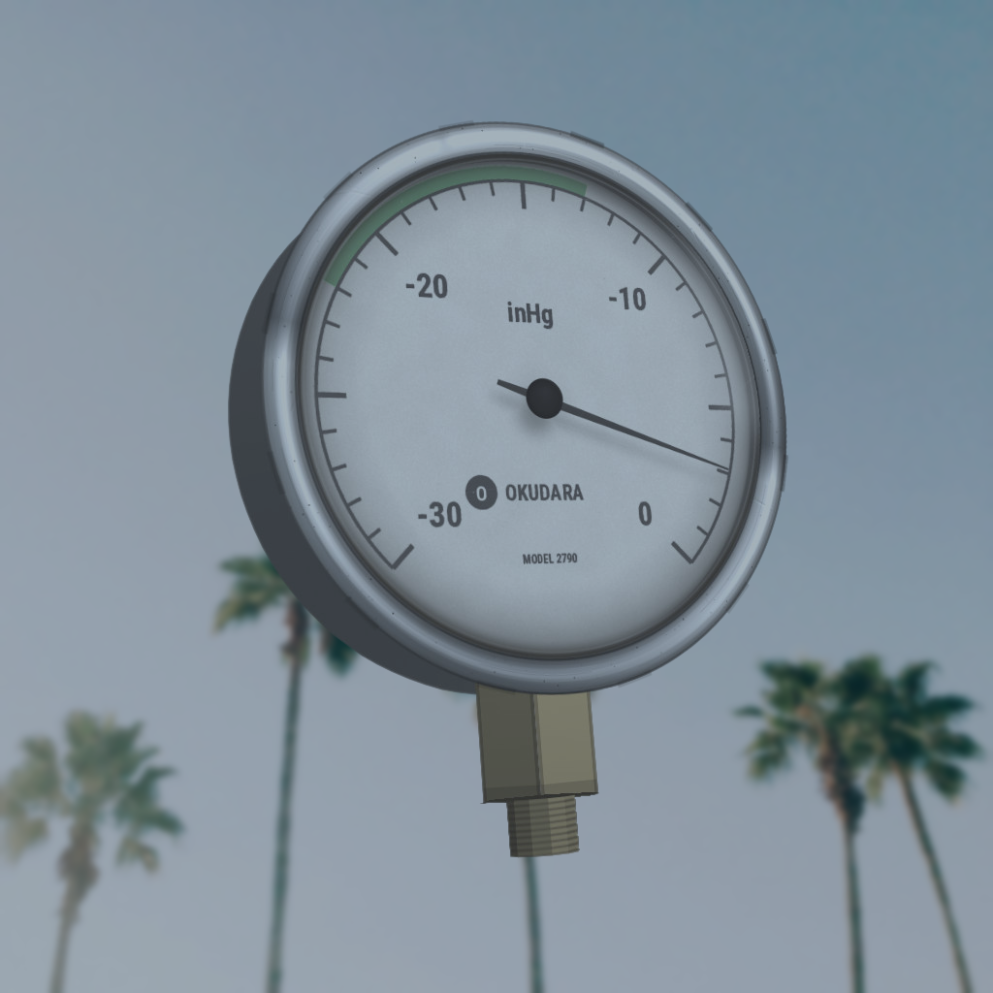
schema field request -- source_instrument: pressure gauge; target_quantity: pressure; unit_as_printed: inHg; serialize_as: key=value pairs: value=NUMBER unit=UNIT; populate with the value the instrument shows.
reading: value=-3 unit=inHg
